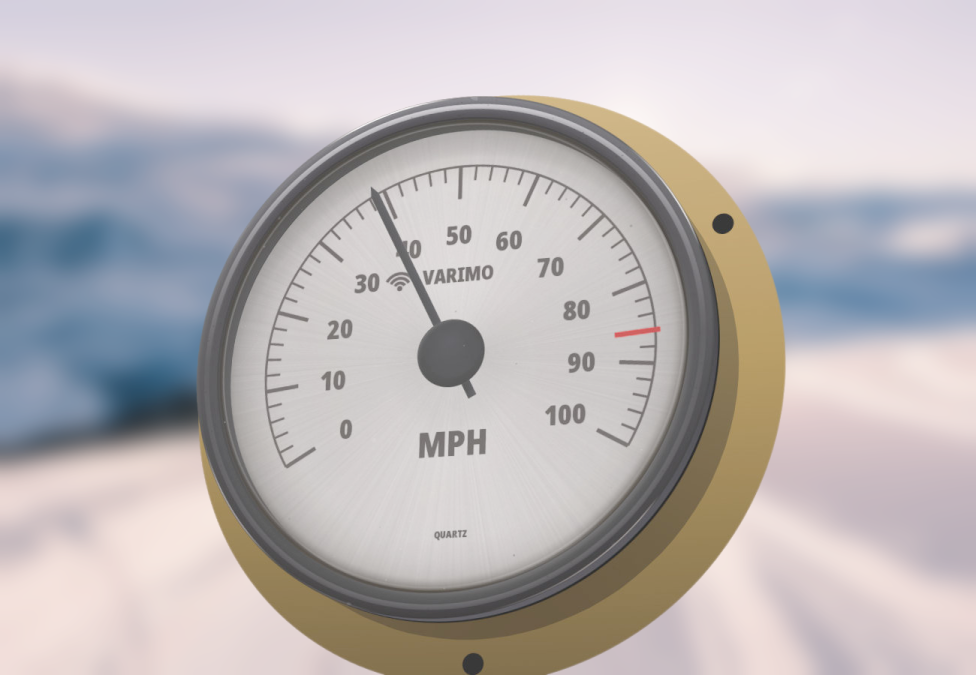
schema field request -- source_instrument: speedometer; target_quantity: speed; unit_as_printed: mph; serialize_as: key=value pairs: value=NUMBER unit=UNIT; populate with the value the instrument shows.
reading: value=39 unit=mph
